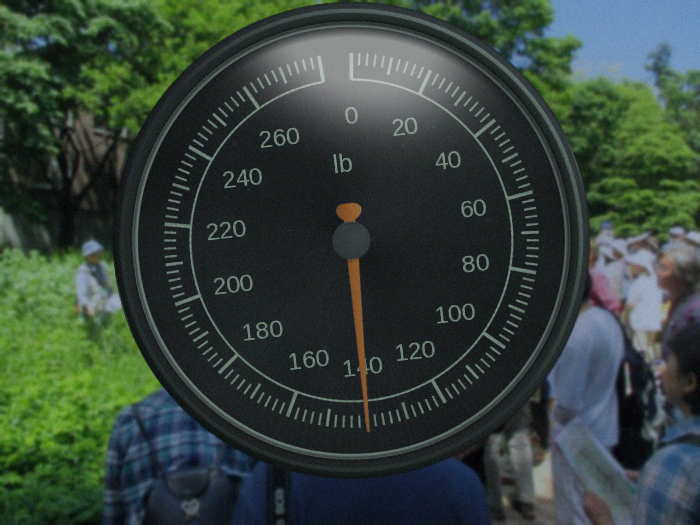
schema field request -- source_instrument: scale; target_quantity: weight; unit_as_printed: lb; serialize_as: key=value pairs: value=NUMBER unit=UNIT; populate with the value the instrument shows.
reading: value=140 unit=lb
